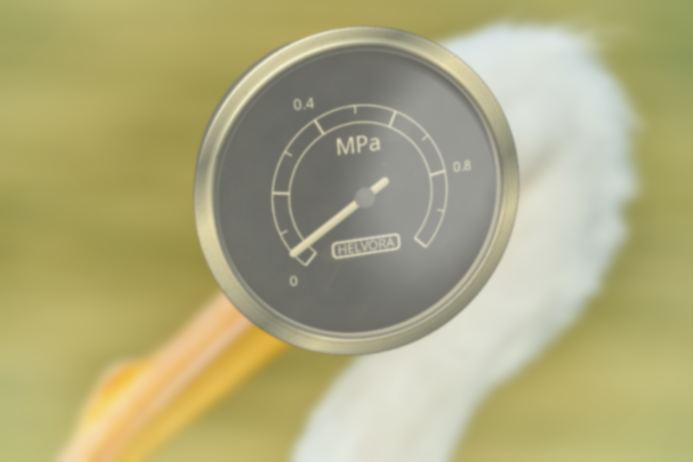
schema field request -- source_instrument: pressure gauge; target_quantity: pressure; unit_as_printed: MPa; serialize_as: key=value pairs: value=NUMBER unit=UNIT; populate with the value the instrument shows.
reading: value=0.05 unit=MPa
